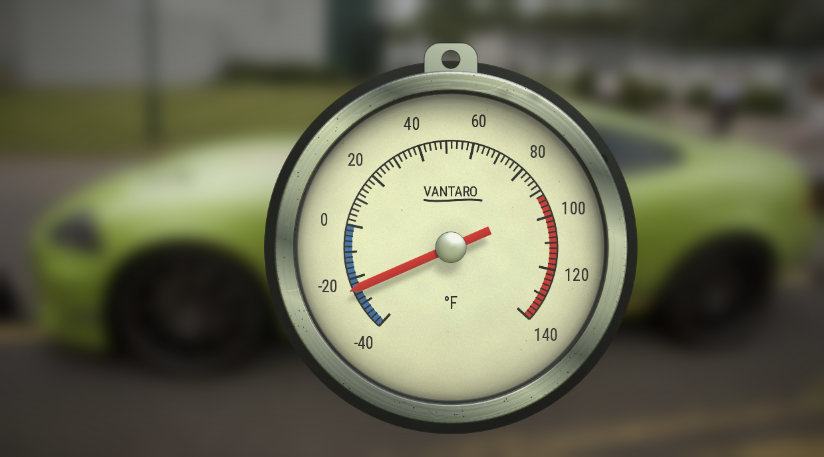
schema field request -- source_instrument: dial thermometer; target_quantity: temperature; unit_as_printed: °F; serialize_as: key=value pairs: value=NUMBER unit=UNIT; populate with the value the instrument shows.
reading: value=-24 unit=°F
